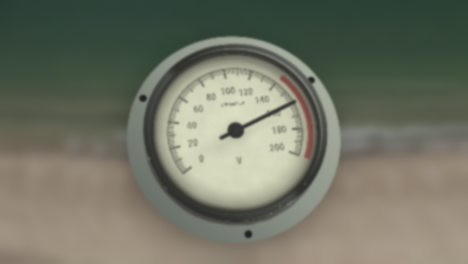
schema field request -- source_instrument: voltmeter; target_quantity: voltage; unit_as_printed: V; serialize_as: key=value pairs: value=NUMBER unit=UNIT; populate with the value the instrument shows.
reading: value=160 unit=V
